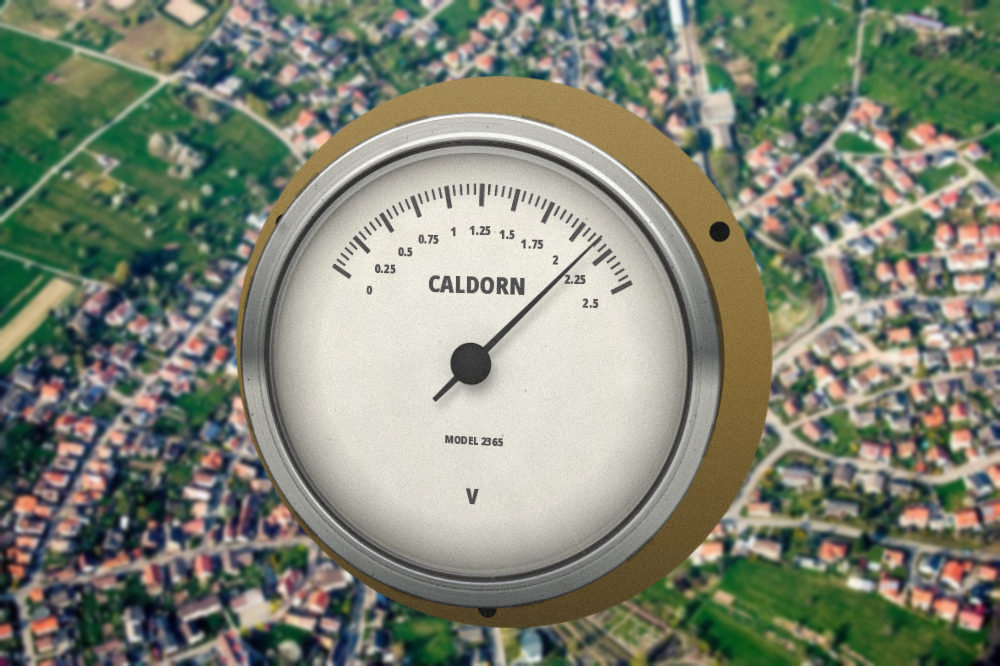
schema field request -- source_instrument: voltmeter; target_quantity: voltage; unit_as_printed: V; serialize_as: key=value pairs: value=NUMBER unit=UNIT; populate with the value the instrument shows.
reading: value=2.15 unit=V
